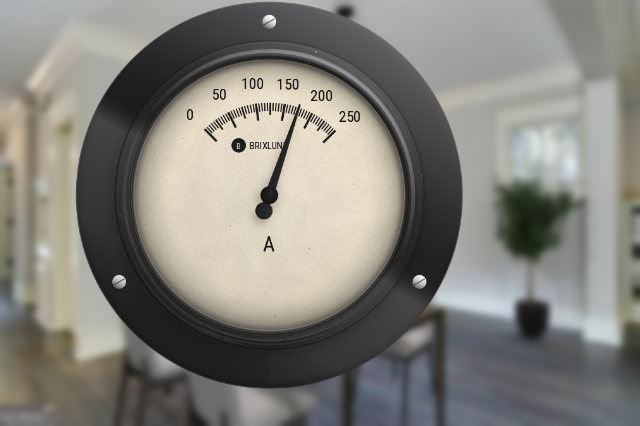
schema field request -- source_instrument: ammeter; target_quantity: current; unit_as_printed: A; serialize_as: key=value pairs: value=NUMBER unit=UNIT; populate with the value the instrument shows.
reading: value=175 unit=A
